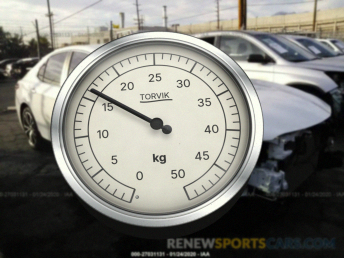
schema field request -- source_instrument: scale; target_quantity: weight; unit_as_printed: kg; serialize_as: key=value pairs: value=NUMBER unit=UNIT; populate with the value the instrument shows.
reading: value=16 unit=kg
